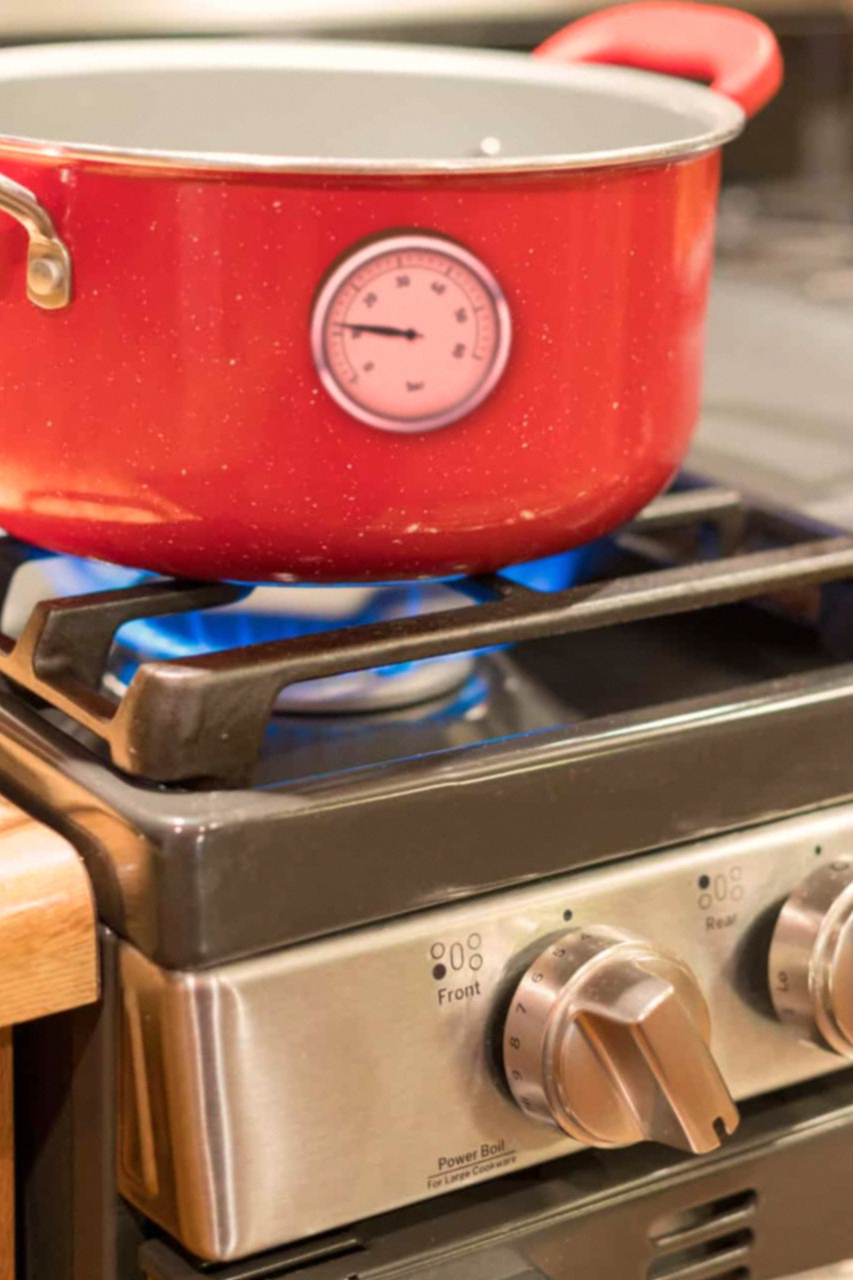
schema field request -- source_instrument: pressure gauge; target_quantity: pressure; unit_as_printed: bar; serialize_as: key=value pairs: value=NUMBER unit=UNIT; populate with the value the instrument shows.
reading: value=12 unit=bar
